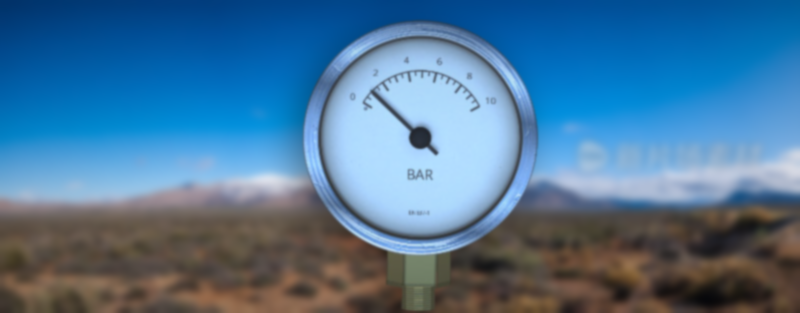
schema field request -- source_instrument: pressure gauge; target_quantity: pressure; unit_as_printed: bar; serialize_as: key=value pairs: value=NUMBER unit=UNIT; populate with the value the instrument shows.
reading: value=1 unit=bar
